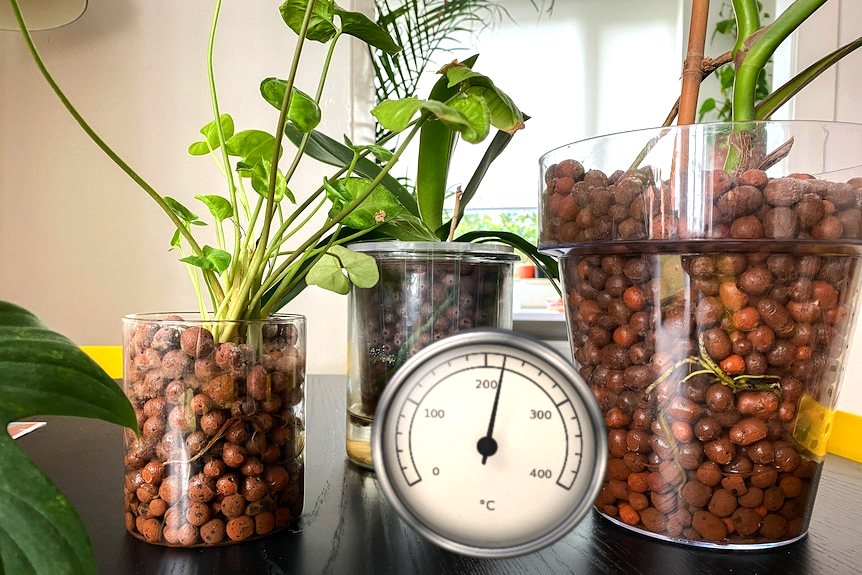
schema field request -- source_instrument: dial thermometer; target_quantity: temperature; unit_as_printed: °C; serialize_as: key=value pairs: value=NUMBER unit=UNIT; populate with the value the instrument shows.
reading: value=220 unit=°C
